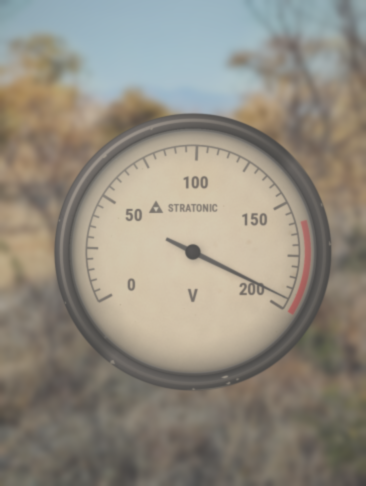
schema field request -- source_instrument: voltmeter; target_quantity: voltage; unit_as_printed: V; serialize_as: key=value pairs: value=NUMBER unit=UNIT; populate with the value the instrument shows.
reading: value=195 unit=V
